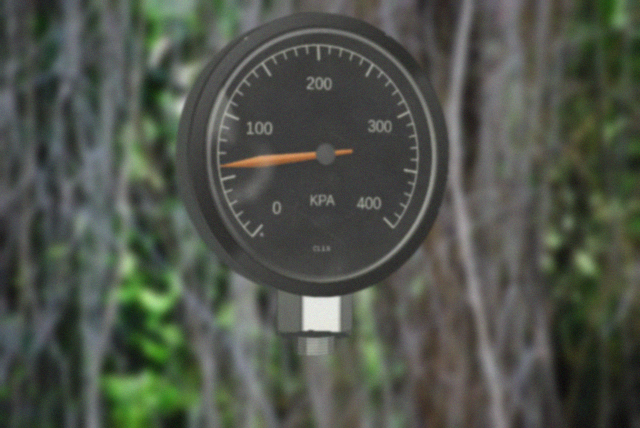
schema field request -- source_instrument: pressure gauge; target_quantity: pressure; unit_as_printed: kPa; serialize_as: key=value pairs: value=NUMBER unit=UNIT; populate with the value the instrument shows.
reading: value=60 unit=kPa
